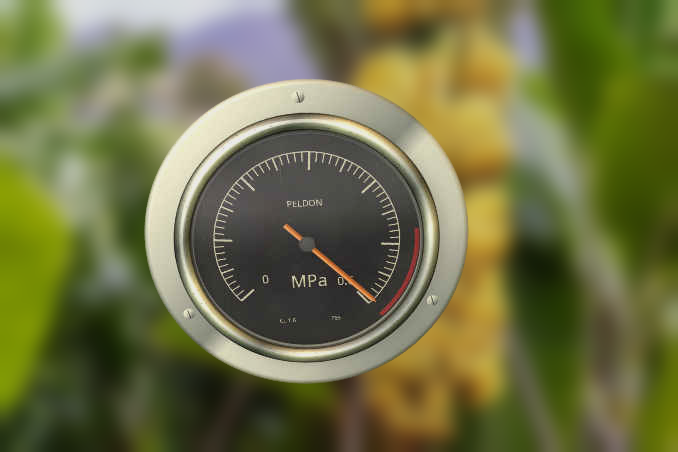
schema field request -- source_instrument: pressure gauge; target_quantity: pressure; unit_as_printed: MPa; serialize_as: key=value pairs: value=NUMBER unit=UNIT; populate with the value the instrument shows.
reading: value=0.59 unit=MPa
